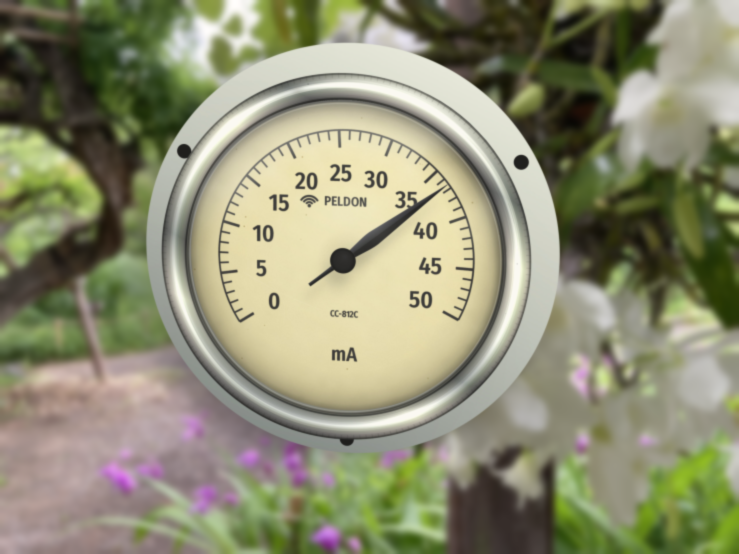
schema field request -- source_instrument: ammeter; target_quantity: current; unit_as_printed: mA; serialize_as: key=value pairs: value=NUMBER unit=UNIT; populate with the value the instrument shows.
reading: value=36.5 unit=mA
